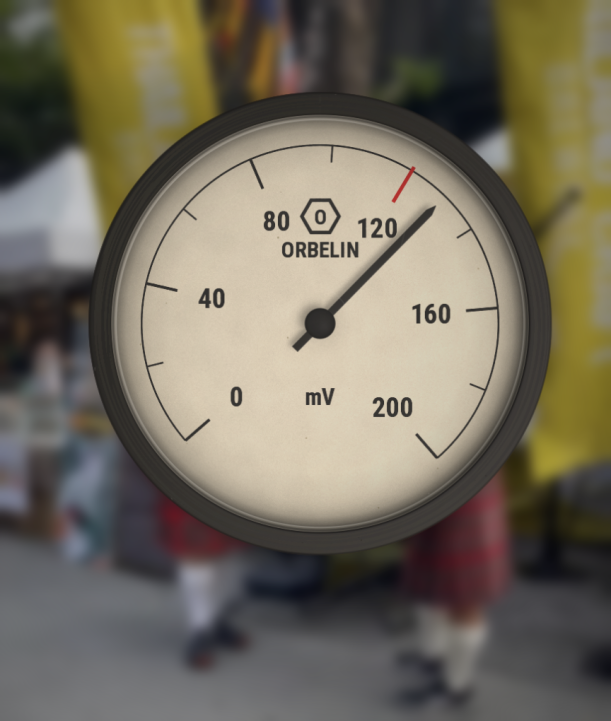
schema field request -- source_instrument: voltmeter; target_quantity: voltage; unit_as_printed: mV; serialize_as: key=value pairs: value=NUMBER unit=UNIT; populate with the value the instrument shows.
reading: value=130 unit=mV
